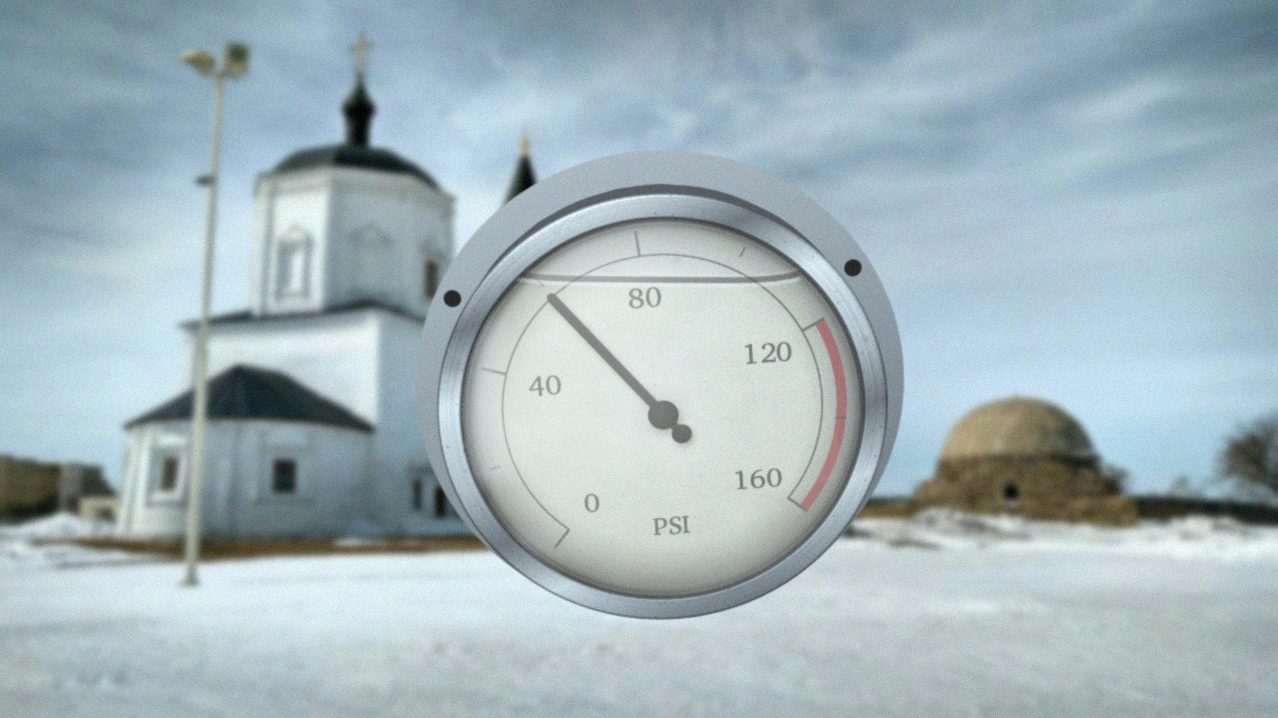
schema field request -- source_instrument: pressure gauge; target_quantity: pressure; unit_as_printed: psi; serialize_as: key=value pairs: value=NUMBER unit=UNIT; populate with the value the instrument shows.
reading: value=60 unit=psi
